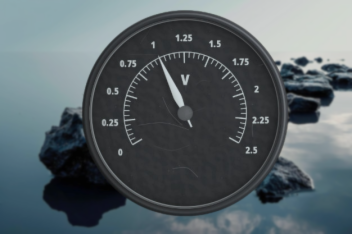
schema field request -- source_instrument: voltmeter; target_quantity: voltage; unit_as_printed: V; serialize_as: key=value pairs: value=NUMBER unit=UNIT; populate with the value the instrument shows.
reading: value=1 unit=V
